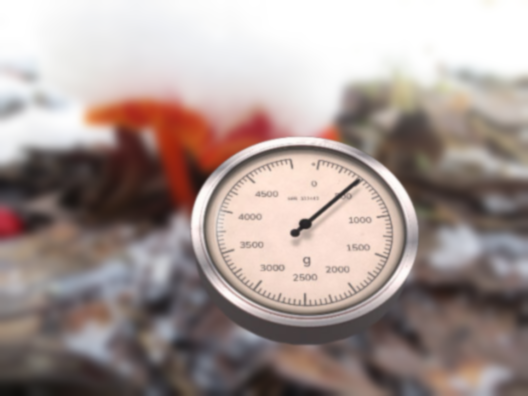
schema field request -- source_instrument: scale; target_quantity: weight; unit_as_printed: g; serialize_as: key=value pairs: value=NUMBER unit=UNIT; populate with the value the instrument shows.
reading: value=500 unit=g
